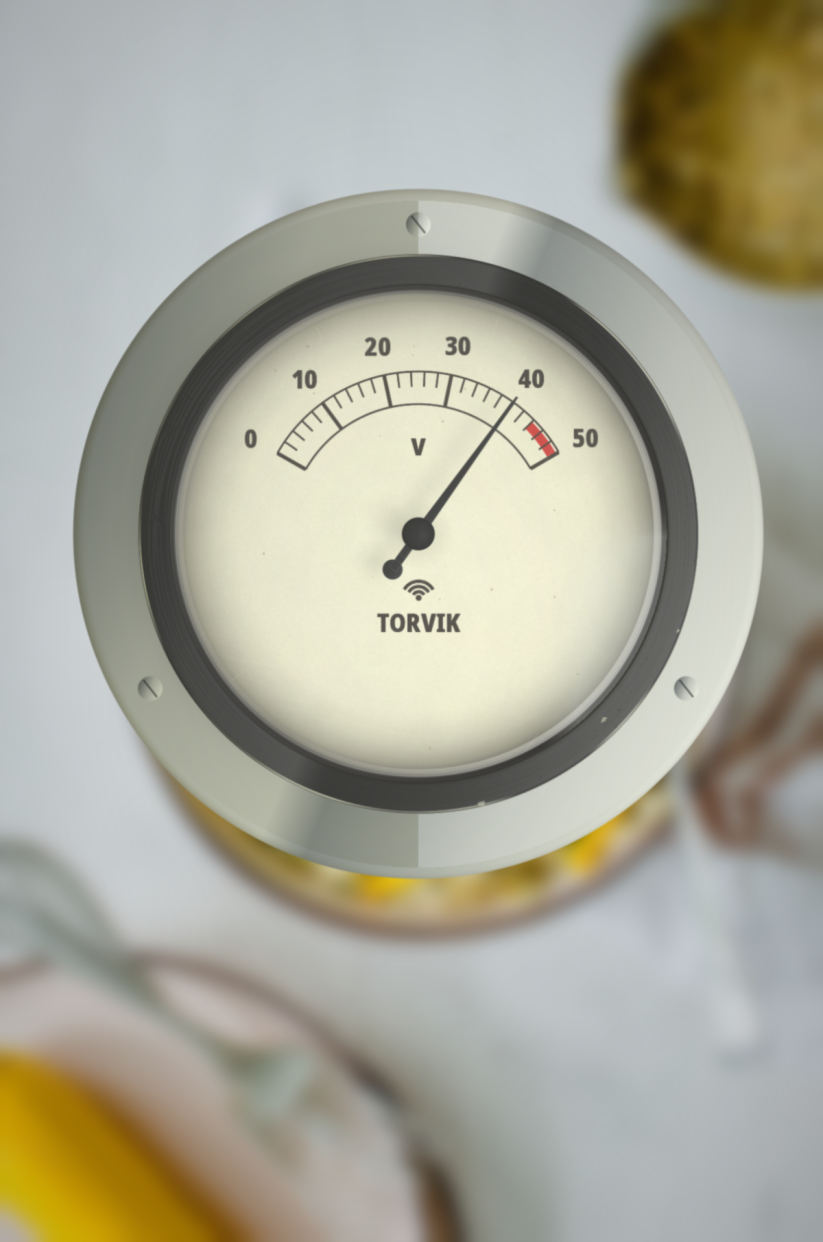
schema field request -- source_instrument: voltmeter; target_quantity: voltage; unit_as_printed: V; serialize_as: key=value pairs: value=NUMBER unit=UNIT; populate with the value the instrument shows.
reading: value=40 unit=V
